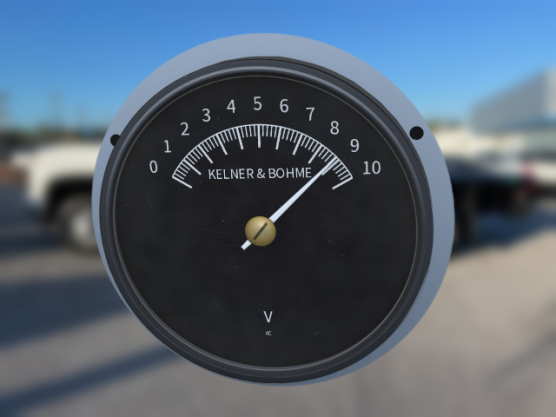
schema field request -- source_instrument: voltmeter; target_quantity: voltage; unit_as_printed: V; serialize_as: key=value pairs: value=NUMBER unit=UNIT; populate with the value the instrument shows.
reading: value=8.8 unit=V
